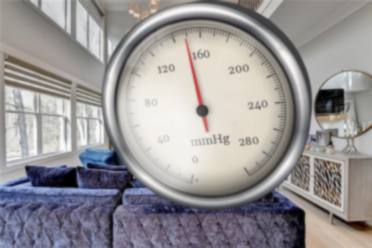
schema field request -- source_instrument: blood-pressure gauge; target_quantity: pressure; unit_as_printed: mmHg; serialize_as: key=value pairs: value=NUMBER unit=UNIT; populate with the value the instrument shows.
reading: value=150 unit=mmHg
